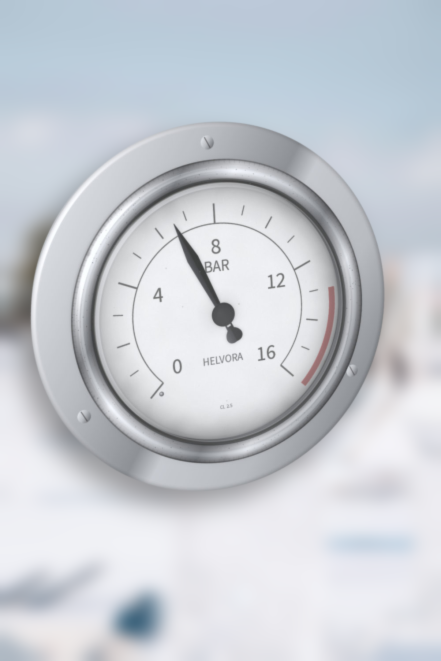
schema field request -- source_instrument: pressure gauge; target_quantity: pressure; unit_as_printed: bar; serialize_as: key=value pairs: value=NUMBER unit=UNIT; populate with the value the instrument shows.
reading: value=6.5 unit=bar
